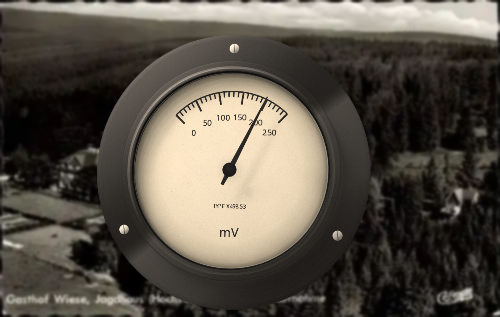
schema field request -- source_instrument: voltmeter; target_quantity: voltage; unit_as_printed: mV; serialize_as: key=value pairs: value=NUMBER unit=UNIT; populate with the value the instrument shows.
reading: value=200 unit=mV
